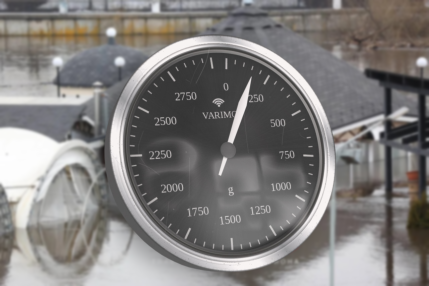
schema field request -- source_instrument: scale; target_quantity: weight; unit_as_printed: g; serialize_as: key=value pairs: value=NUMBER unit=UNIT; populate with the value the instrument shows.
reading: value=150 unit=g
